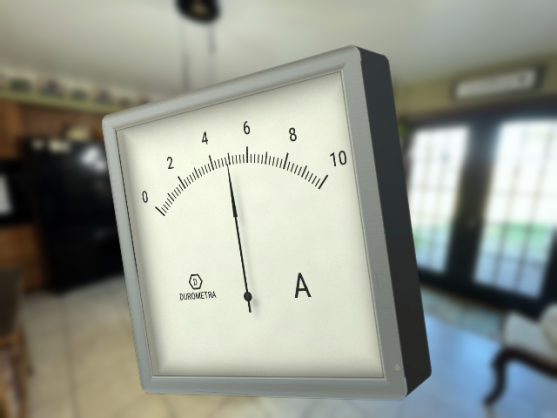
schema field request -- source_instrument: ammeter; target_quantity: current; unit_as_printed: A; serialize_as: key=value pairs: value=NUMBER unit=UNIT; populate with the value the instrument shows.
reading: value=5 unit=A
